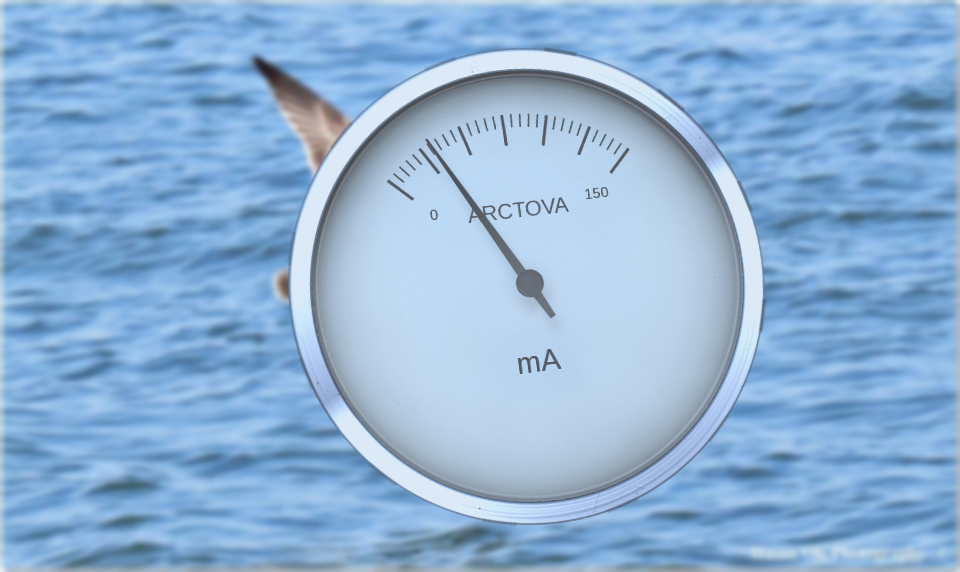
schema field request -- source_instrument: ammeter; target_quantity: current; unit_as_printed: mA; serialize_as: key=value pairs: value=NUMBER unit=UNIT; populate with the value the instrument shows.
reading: value=30 unit=mA
